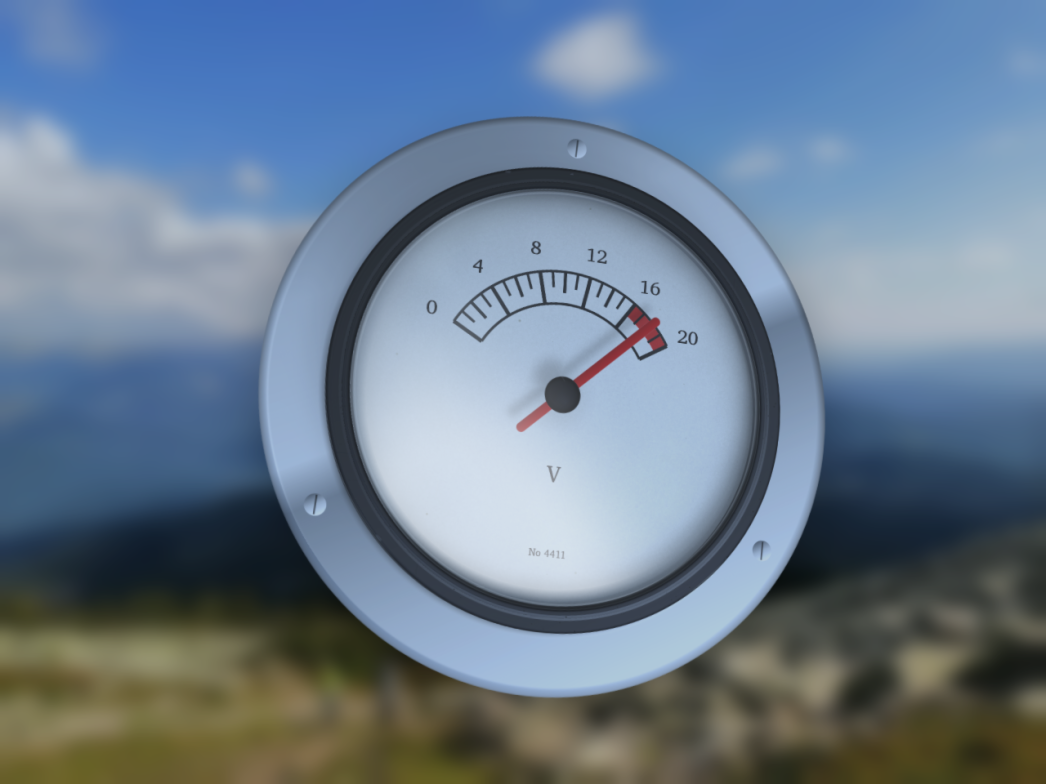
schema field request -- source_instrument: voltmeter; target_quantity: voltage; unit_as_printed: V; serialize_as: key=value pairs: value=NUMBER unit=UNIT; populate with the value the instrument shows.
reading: value=18 unit=V
